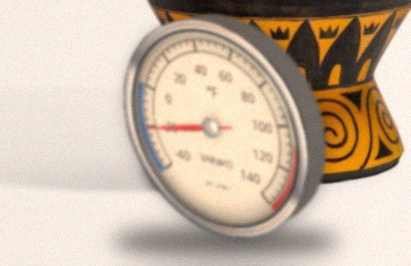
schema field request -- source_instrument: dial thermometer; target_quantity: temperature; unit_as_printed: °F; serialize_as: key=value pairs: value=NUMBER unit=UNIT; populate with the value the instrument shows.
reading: value=-20 unit=°F
